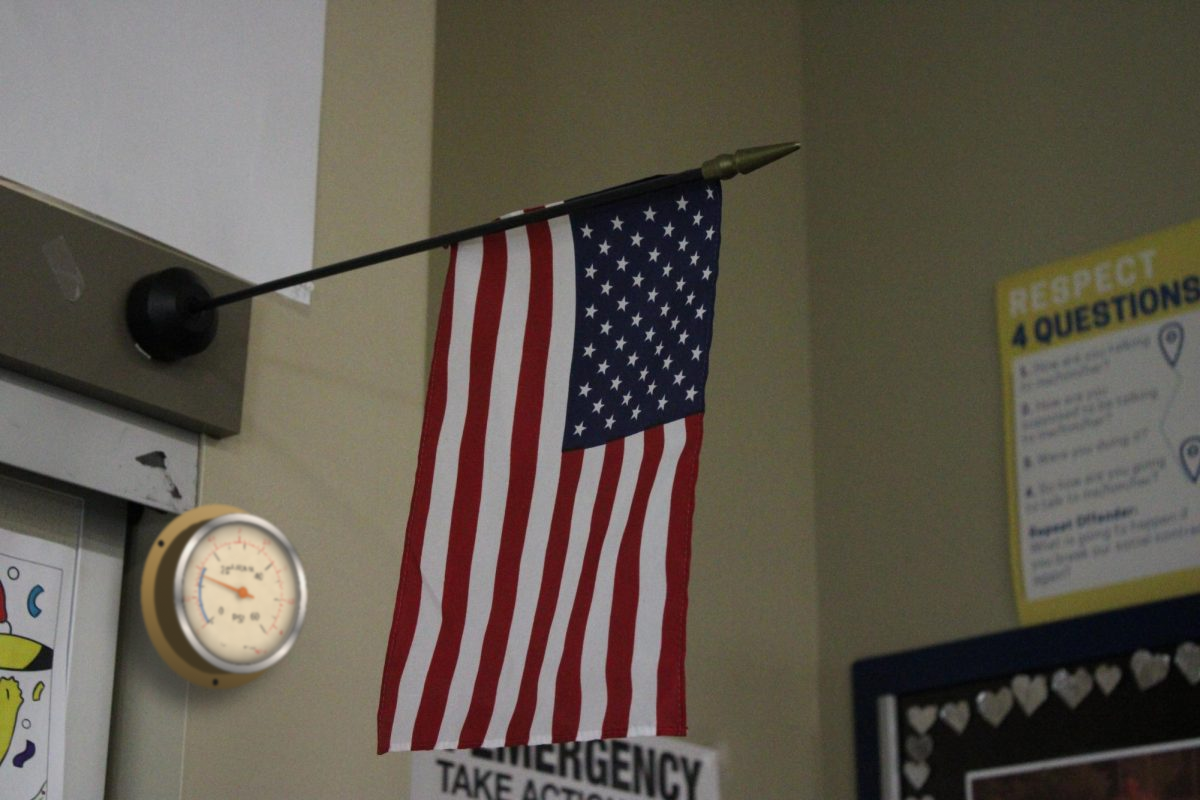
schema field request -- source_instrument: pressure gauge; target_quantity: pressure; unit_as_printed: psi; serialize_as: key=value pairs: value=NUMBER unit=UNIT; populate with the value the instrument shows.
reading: value=12.5 unit=psi
